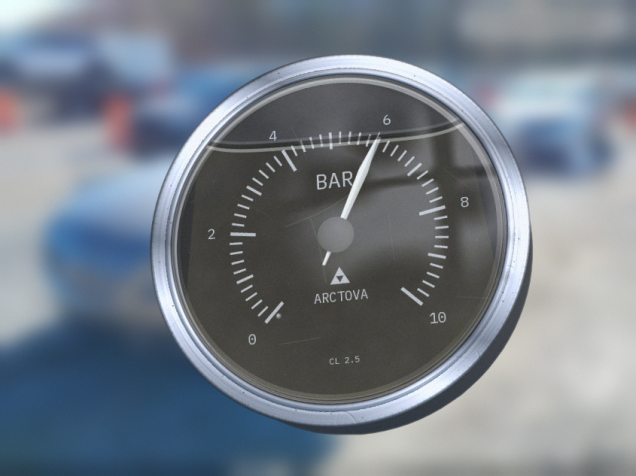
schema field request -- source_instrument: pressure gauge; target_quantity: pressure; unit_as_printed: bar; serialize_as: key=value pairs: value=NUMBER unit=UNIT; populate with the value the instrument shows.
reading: value=6 unit=bar
